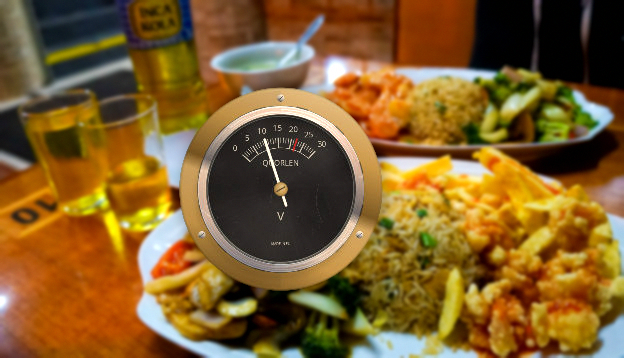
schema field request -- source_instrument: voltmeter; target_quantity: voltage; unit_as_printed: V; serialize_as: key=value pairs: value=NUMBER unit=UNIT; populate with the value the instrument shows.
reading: value=10 unit=V
